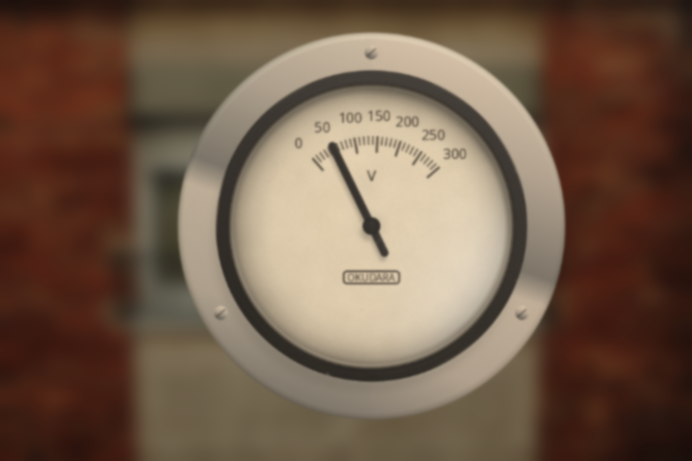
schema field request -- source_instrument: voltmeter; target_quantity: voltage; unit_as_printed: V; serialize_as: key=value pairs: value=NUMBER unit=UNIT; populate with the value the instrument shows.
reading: value=50 unit=V
